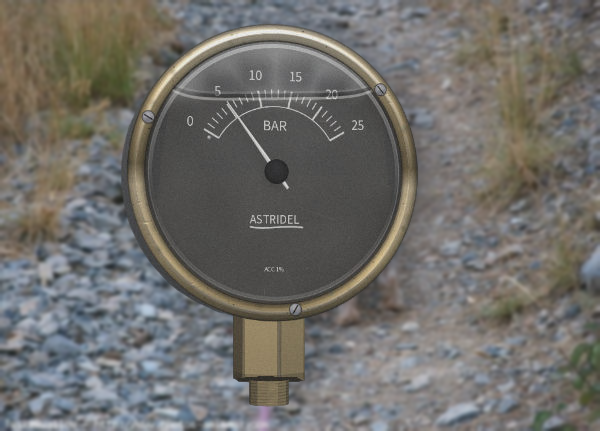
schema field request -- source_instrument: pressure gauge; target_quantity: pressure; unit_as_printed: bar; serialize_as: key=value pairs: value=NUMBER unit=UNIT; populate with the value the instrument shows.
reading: value=5 unit=bar
